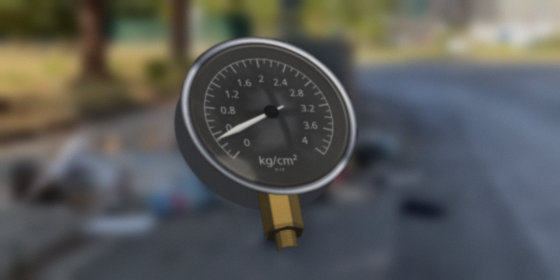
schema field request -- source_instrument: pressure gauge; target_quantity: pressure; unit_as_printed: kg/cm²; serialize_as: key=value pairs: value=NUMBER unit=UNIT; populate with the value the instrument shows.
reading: value=0.3 unit=kg/cm²
